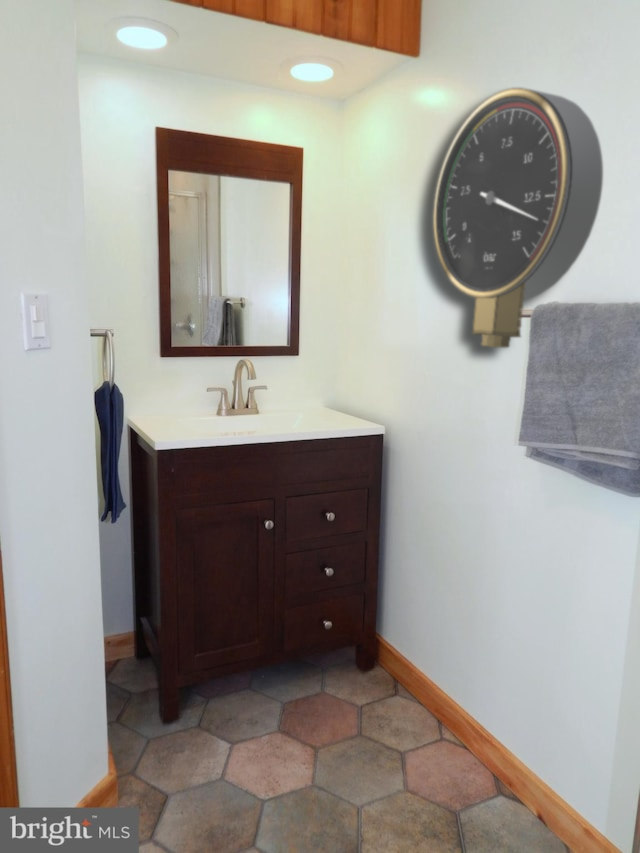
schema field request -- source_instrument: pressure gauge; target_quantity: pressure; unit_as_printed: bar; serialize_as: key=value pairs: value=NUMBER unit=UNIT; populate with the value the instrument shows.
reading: value=13.5 unit=bar
